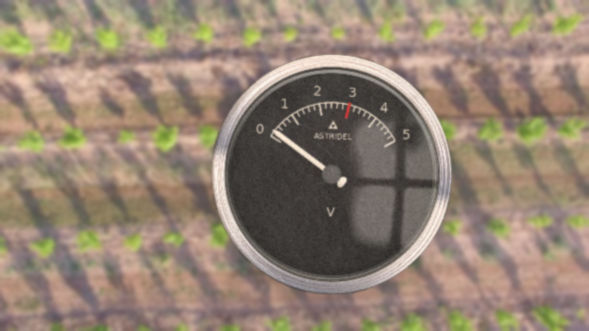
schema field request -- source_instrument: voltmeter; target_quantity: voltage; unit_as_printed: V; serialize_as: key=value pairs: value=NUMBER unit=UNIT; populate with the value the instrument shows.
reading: value=0.2 unit=V
